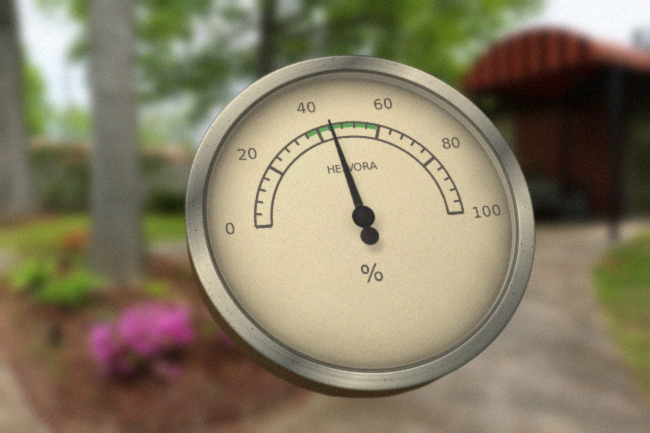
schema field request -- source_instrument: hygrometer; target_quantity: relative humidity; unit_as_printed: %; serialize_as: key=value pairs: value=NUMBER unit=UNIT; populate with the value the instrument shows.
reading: value=44 unit=%
